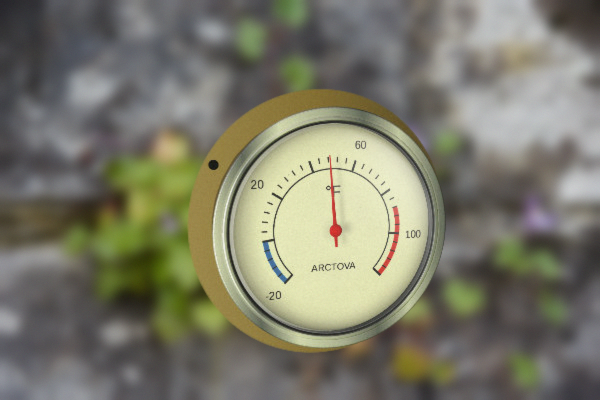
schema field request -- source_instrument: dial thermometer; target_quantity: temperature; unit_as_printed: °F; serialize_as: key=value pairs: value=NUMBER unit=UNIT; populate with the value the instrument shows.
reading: value=48 unit=°F
